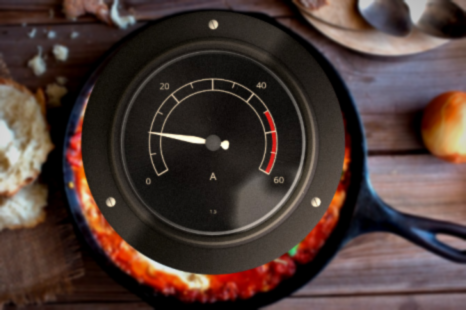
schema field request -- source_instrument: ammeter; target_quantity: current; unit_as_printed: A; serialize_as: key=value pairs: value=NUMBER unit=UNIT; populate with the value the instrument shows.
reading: value=10 unit=A
